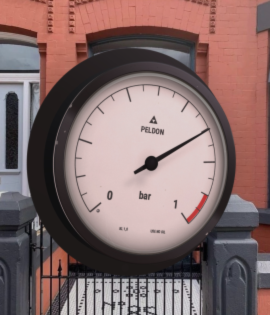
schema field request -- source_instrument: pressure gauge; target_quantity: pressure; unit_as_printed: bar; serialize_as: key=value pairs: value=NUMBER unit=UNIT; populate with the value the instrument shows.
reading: value=0.7 unit=bar
